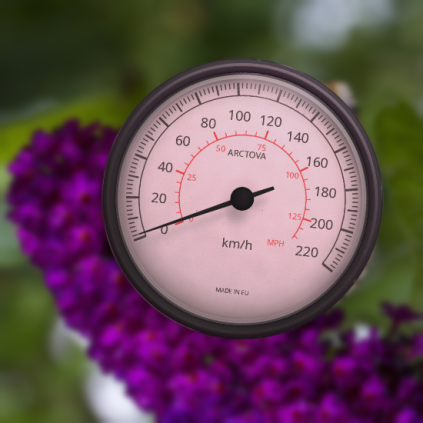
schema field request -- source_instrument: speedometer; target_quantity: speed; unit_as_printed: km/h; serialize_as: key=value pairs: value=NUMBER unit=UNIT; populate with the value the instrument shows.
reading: value=2 unit=km/h
